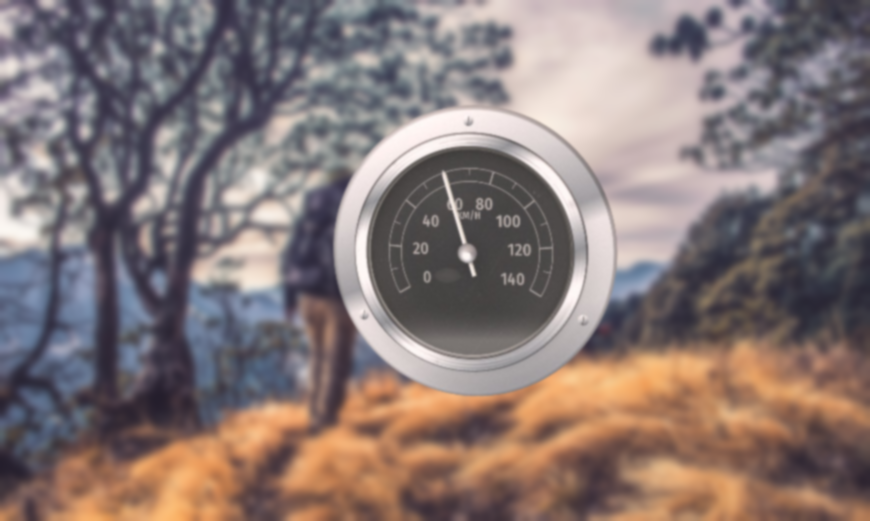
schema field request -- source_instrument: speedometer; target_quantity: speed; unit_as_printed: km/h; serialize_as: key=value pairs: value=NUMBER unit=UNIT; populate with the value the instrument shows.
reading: value=60 unit=km/h
